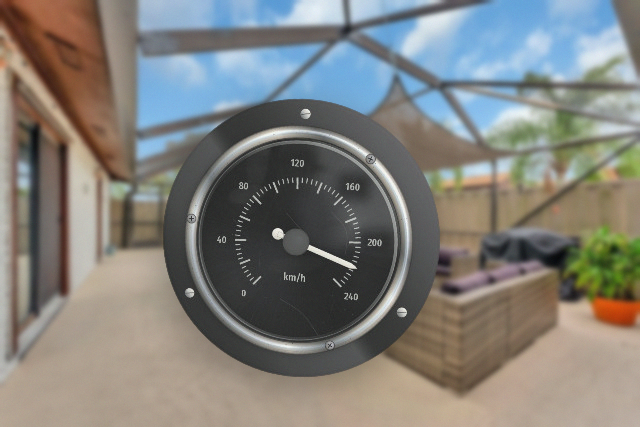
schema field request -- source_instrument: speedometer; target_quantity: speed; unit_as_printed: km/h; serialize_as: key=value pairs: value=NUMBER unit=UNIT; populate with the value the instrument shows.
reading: value=220 unit=km/h
